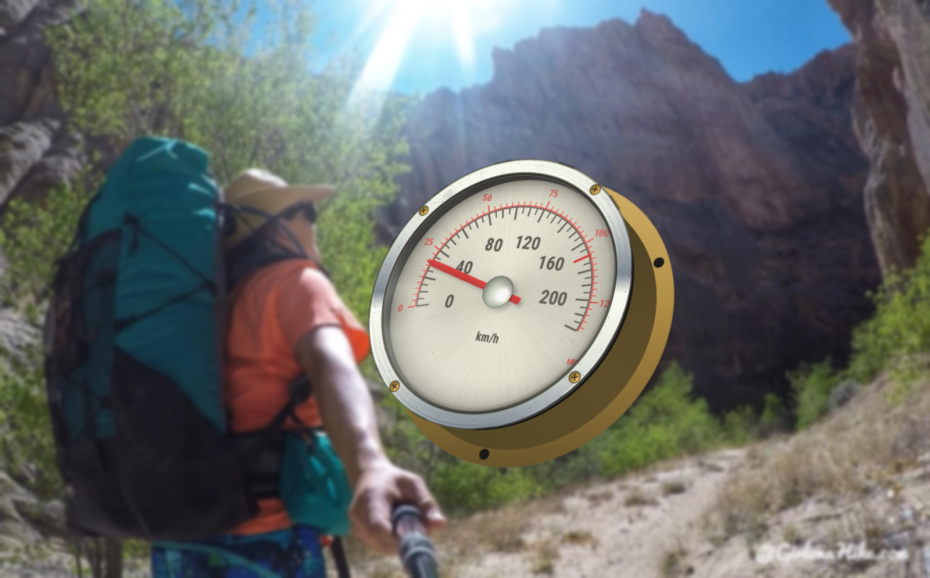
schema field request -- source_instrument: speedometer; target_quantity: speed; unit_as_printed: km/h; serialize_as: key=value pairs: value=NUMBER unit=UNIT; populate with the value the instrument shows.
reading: value=30 unit=km/h
